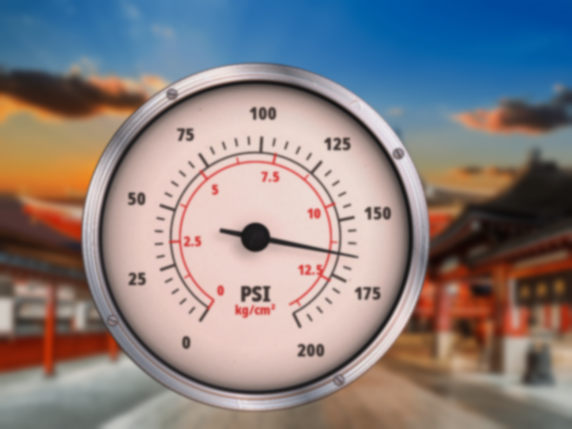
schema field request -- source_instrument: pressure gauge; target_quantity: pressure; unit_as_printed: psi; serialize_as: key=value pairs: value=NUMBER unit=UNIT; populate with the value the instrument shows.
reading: value=165 unit=psi
